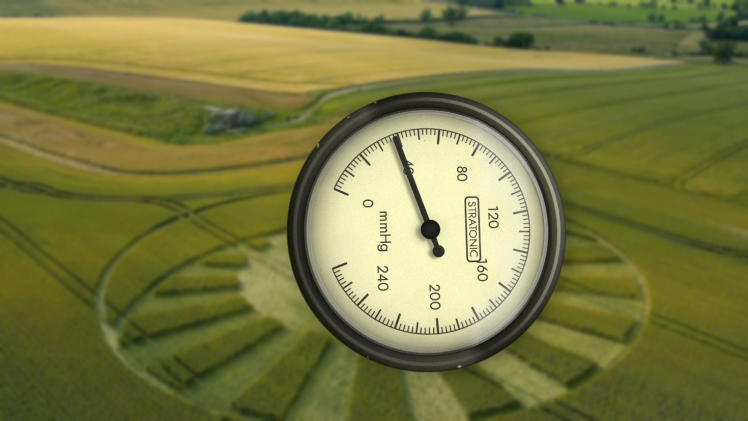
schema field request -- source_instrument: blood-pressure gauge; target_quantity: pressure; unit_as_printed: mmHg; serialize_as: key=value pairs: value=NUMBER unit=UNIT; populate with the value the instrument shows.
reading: value=38 unit=mmHg
